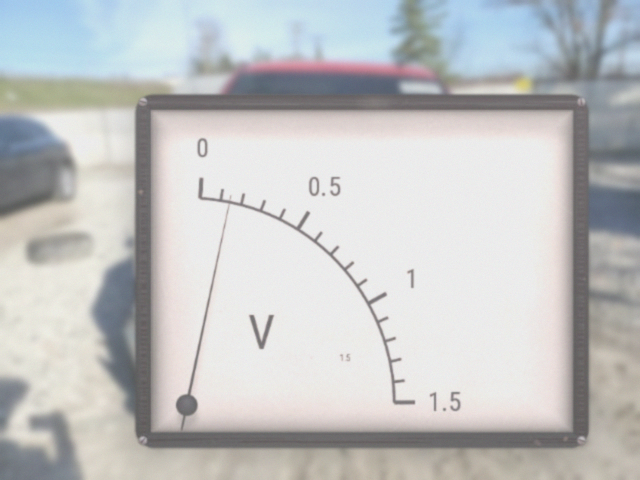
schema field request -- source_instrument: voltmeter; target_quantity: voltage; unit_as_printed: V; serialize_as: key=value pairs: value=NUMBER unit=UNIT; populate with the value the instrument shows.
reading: value=0.15 unit=V
